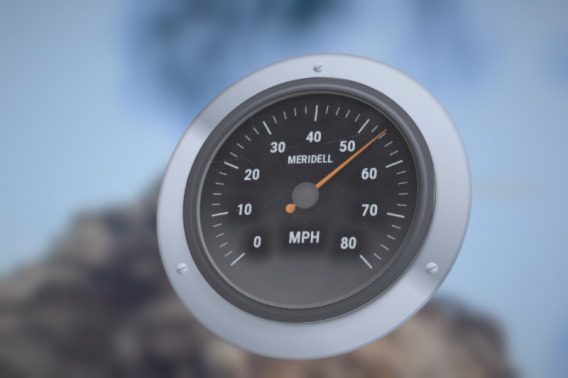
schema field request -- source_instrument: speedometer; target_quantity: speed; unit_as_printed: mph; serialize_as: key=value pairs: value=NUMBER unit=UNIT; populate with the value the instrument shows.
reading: value=54 unit=mph
